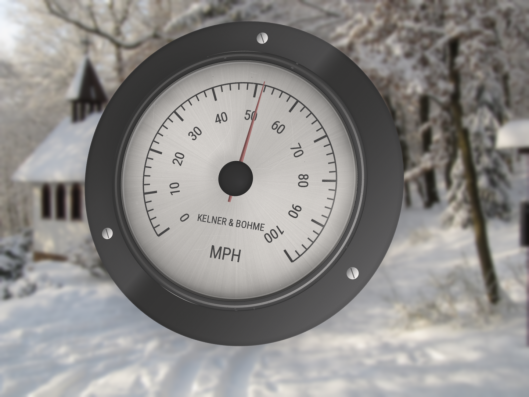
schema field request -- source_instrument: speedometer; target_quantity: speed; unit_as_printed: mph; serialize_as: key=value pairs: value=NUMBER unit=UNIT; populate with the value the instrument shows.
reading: value=52 unit=mph
